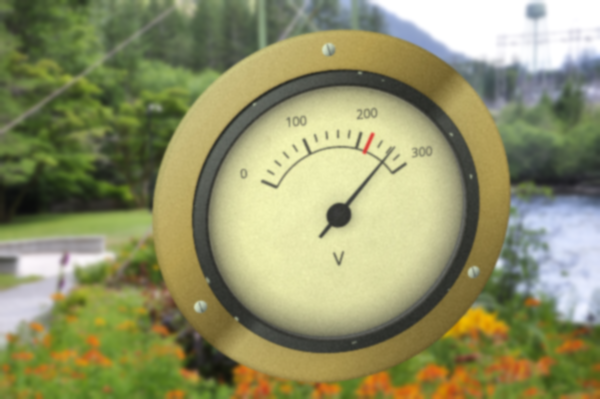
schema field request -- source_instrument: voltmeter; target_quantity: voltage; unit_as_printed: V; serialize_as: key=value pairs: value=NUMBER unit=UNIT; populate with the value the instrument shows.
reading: value=260 unit=V
